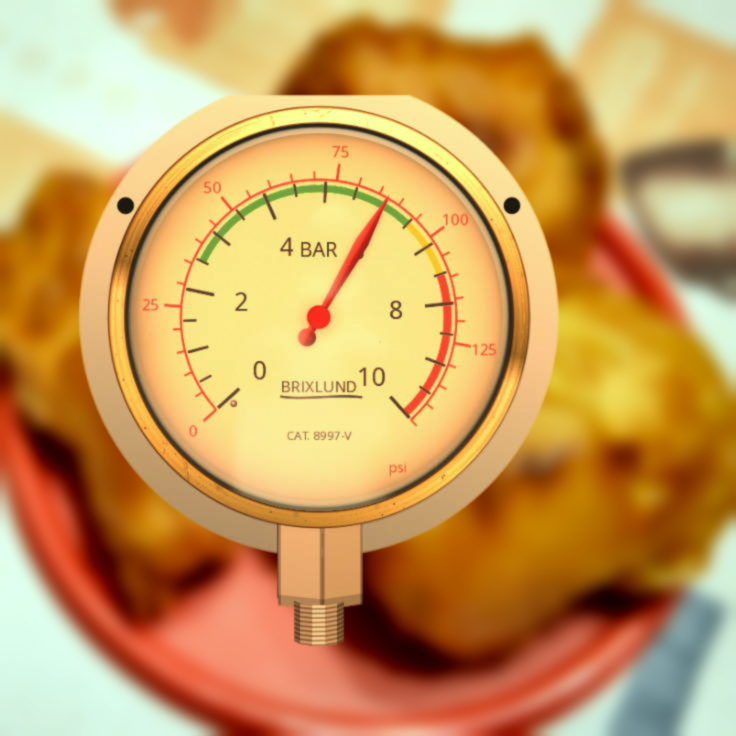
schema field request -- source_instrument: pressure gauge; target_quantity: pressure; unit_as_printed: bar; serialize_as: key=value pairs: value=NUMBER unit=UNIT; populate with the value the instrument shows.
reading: value=6 unit=bar
